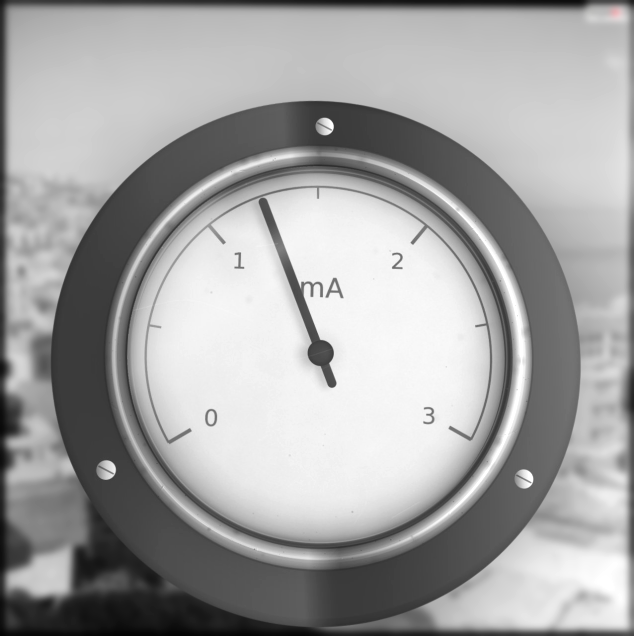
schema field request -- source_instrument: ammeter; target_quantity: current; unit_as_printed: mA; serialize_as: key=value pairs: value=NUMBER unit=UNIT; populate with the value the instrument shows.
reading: value=1.25 unit=mA
